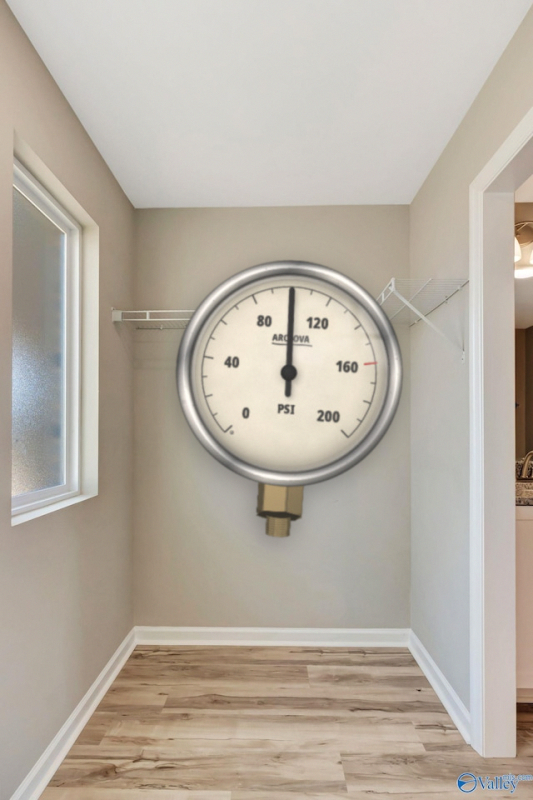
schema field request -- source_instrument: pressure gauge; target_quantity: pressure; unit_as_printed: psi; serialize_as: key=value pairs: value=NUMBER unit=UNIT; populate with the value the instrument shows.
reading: value=100 unit=psi
